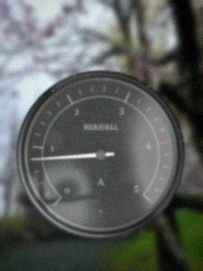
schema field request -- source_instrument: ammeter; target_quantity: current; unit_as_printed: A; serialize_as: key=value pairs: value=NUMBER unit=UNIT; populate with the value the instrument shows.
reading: value=0.8 unit=A
